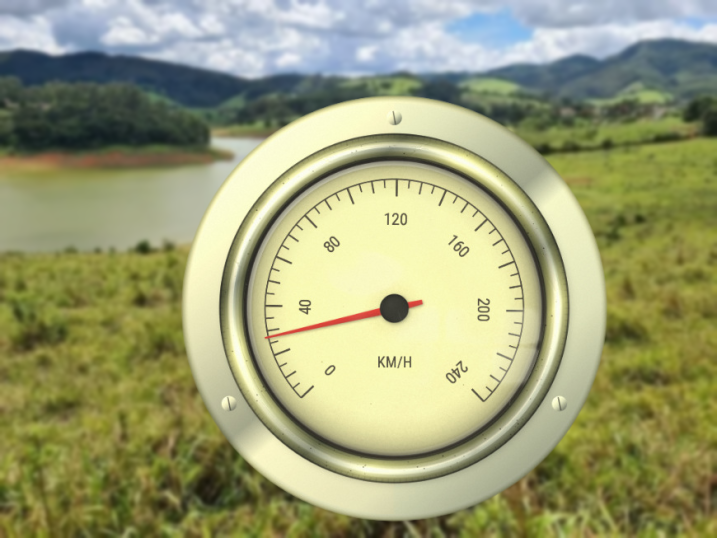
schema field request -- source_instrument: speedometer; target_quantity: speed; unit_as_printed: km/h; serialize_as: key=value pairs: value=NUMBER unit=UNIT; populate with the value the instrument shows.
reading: value=27.5 unit=km/h
